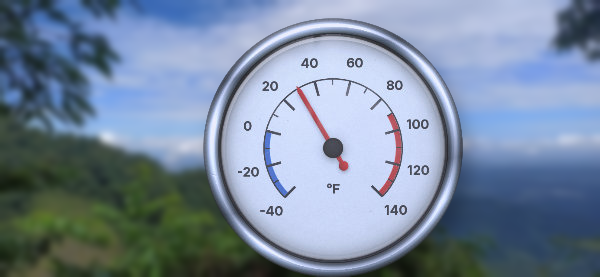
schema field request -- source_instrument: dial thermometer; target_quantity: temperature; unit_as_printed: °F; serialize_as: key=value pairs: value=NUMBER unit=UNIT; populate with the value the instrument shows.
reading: value=30 unit=°F
